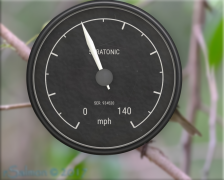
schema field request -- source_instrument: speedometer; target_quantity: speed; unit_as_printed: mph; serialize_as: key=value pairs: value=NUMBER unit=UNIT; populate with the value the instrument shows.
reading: value=60 unit=mph
